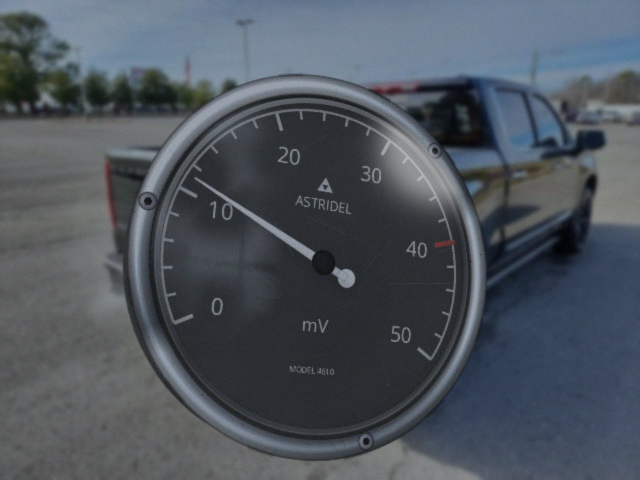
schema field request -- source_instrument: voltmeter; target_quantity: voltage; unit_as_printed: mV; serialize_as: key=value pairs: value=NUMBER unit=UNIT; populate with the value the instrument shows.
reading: value=11 unit=mV
